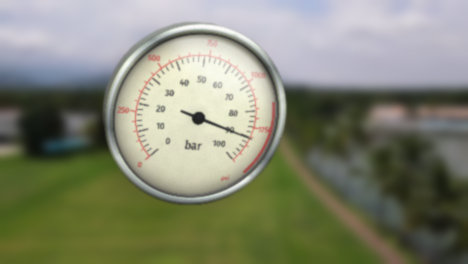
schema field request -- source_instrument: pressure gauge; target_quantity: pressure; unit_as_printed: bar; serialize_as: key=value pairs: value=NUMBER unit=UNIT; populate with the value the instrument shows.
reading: value=90 unit=bar
